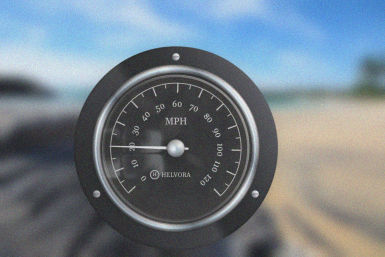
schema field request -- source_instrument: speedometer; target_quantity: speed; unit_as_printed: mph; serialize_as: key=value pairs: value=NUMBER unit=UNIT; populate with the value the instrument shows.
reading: value=20 unit=mph
